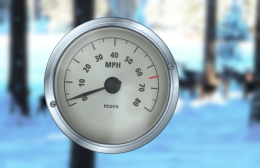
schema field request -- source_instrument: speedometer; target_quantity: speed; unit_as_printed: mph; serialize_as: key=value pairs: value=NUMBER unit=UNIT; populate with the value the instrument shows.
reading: value=2.5 unit=mph
